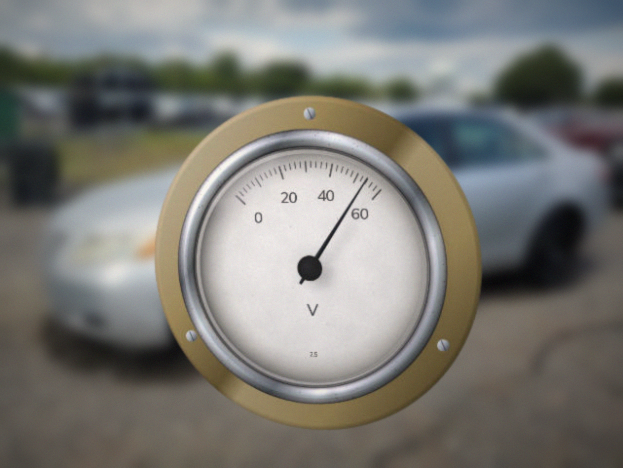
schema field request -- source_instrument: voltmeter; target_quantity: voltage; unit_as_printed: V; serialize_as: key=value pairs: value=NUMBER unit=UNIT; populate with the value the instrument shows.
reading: value=54 unit=V
